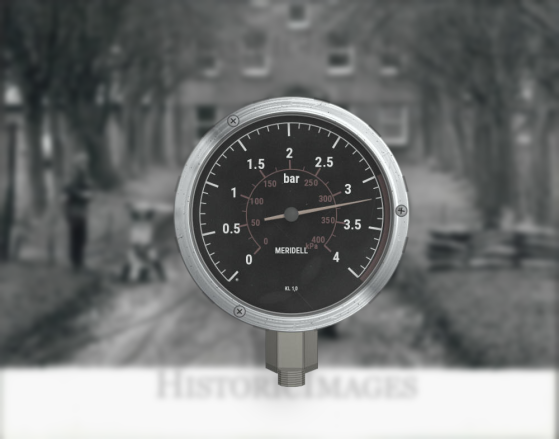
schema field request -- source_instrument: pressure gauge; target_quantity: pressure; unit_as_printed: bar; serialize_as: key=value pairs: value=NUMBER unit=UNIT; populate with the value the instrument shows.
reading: value=3.2 unit=bar
